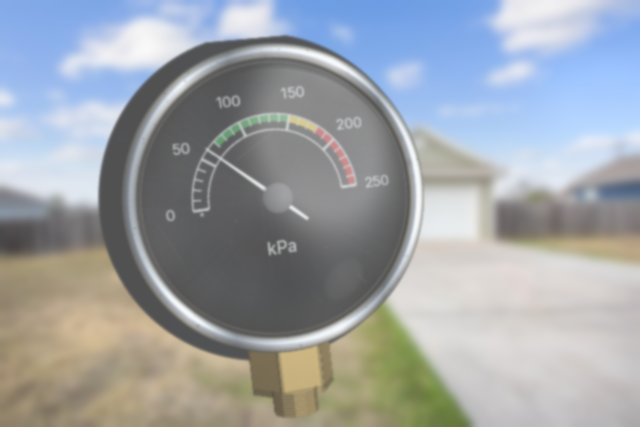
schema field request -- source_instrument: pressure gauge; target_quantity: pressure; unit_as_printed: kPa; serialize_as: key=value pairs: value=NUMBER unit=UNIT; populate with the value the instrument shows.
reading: value=60 unit=kPa
